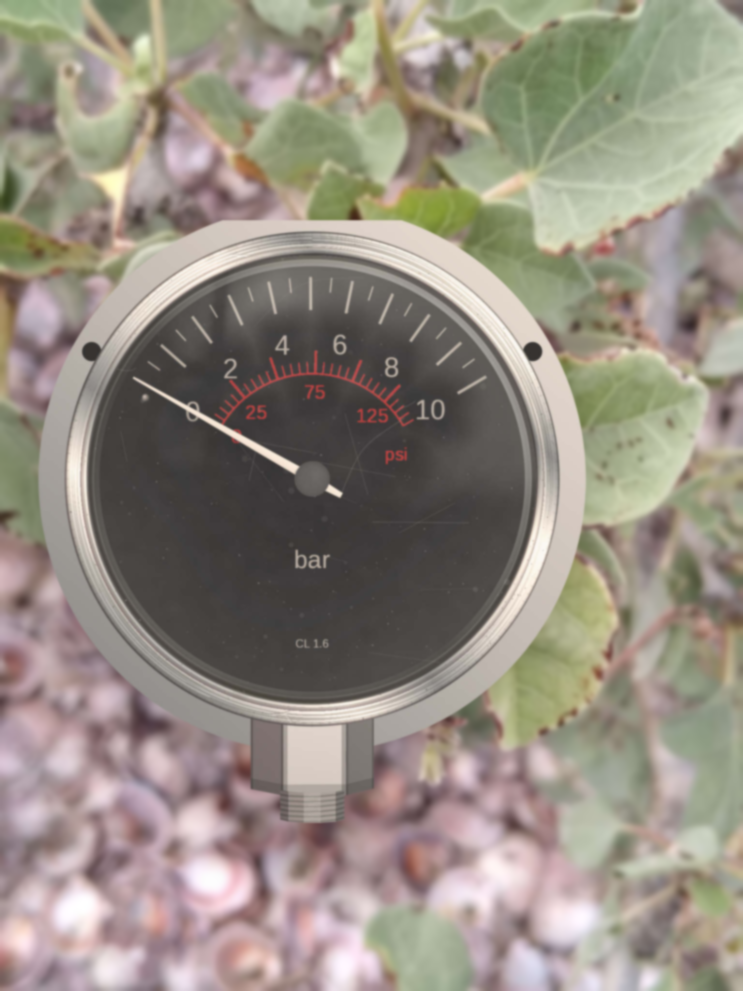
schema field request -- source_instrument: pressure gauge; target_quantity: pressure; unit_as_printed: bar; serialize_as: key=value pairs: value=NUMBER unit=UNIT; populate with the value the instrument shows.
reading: value=0 unit=bar
